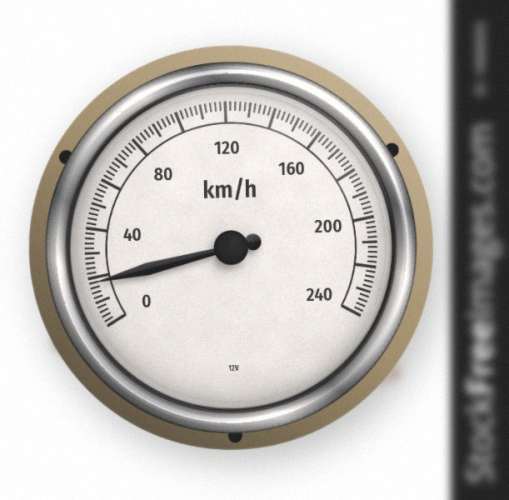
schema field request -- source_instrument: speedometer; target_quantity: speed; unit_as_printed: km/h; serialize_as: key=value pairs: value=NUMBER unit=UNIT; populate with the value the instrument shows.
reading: value=18 unit=km/h
